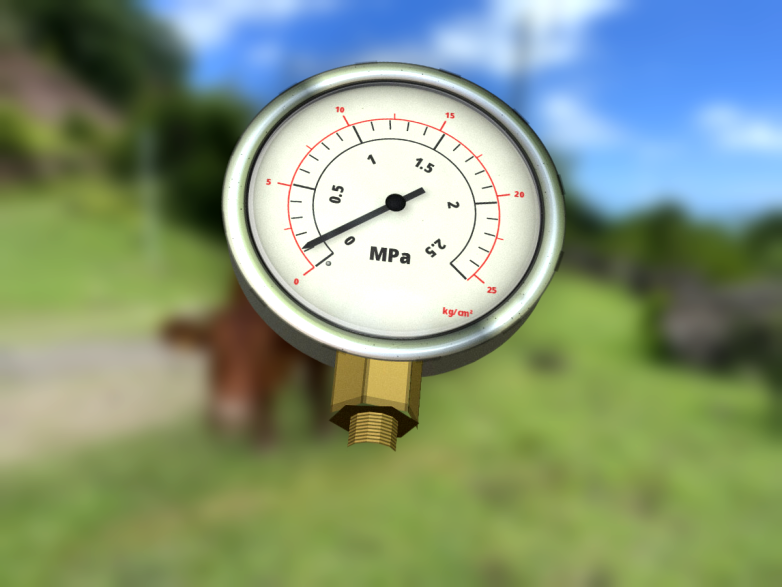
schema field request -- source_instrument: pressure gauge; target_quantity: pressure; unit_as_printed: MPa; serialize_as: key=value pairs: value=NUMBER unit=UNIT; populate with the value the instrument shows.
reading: value=0.1 unit=MPa
